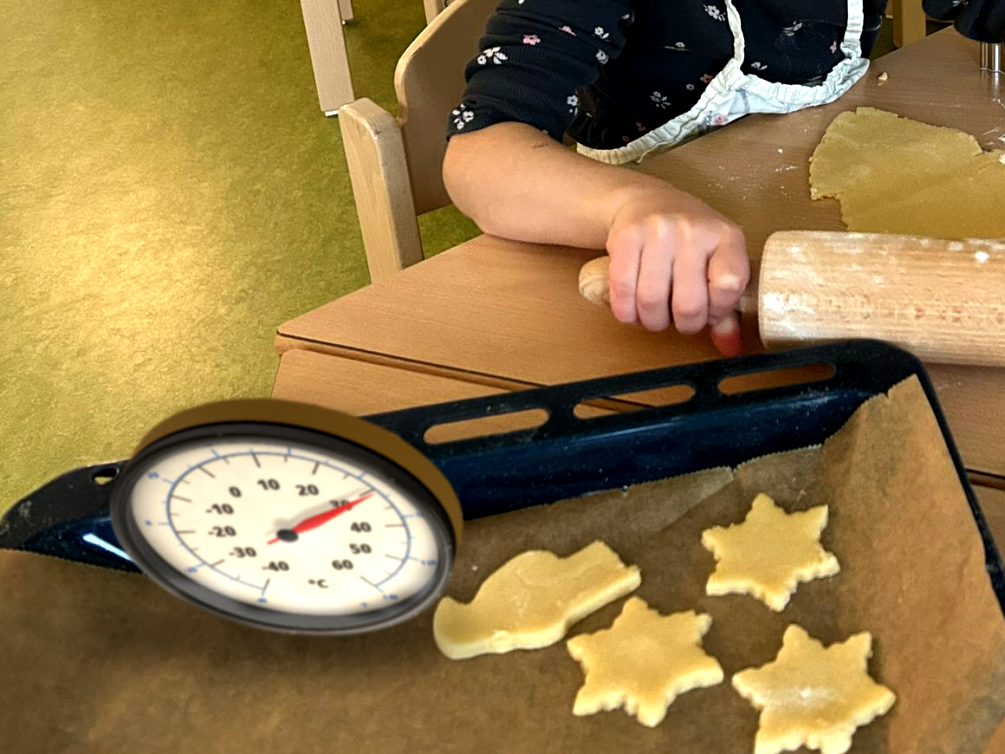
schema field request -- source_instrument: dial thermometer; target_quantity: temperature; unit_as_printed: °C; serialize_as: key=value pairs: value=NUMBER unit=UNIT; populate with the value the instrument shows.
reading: value=30 unit=°C
